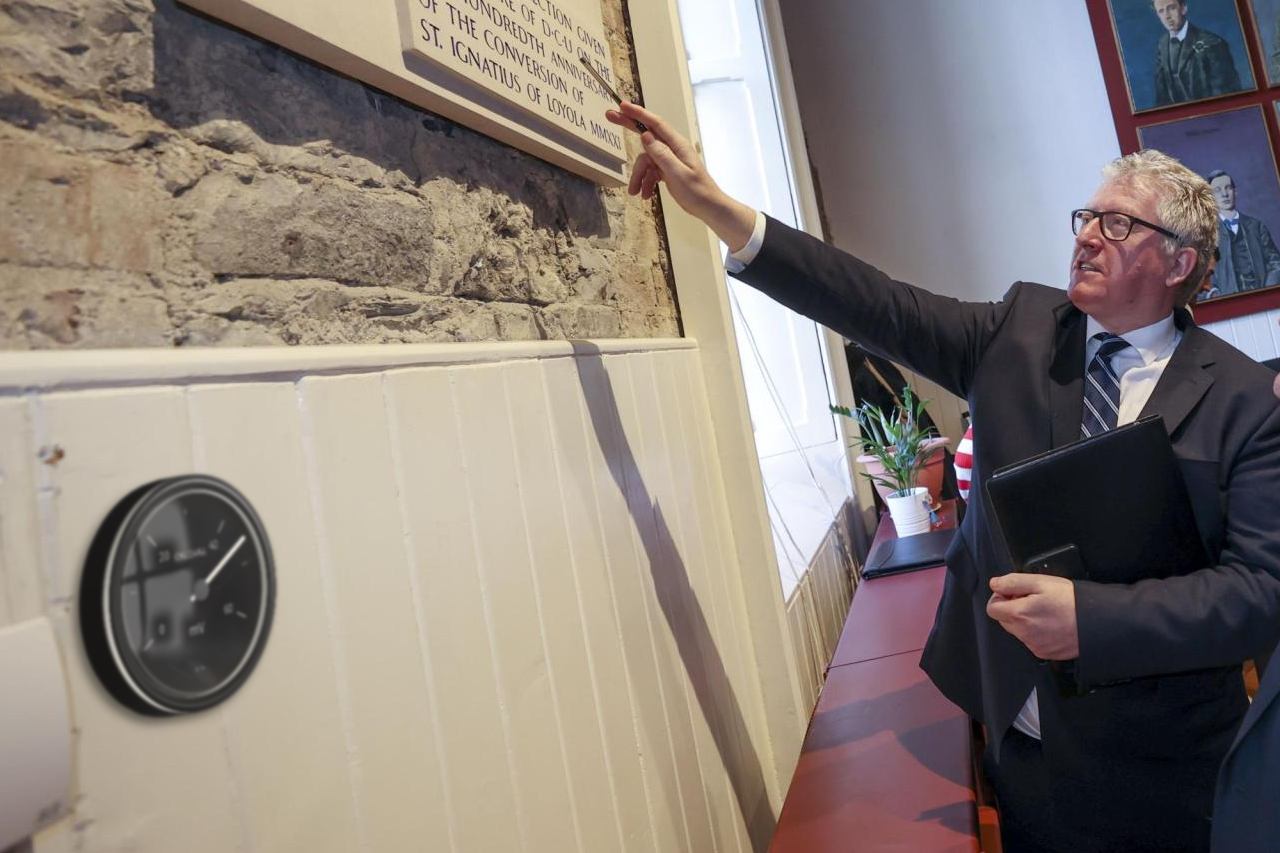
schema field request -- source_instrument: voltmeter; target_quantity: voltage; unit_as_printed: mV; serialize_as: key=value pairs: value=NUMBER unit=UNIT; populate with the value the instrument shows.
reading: value=45 unit=mV
